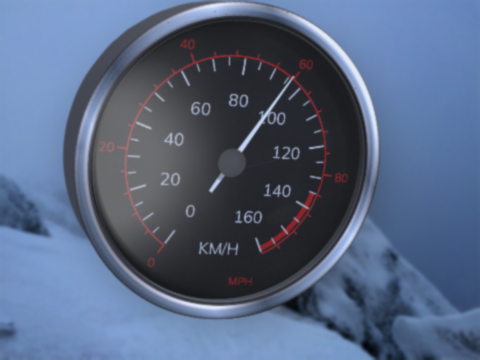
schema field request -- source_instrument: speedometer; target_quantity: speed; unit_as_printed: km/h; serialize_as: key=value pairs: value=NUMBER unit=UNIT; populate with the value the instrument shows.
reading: value=95 unit=km/h
